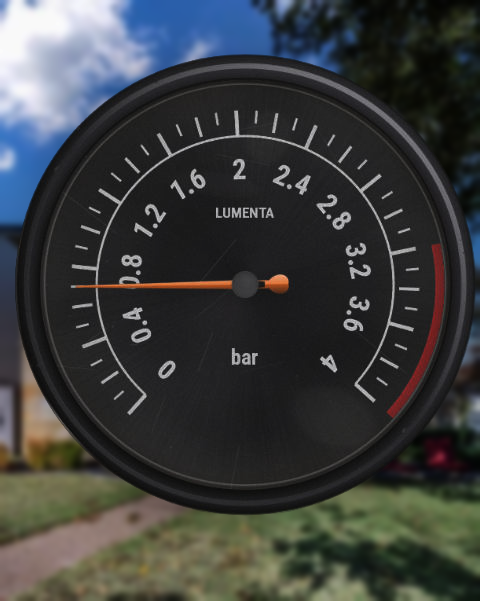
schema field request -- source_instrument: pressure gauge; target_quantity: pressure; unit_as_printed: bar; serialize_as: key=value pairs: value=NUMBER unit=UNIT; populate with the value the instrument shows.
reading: value=0.7 unit=bar
